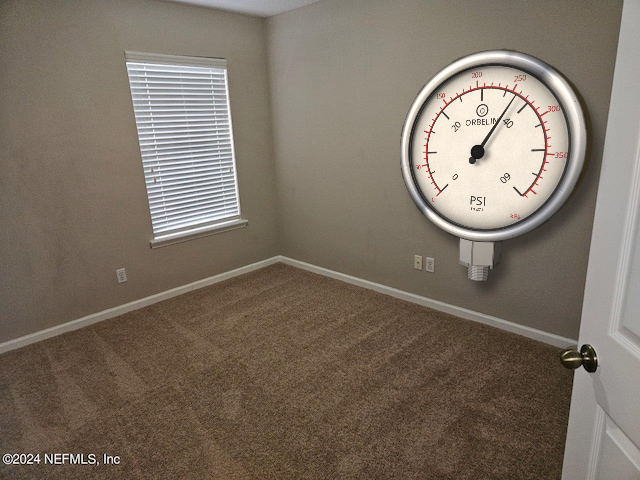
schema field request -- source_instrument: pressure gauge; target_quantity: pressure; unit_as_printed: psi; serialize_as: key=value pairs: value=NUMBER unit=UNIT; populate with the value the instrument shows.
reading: value=37.5 unit=psi
